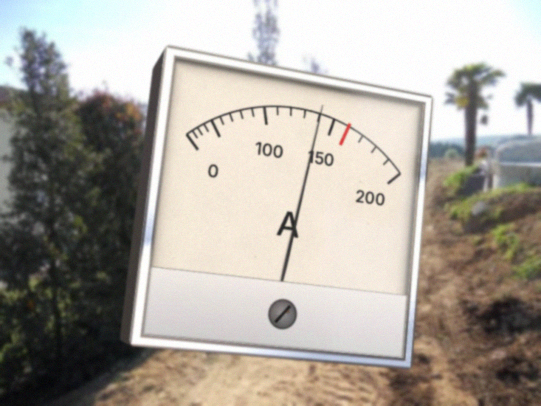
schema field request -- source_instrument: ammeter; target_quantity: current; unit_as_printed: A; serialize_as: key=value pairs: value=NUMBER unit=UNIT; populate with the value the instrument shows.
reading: value=140 unit=A
